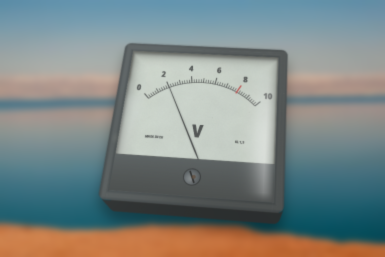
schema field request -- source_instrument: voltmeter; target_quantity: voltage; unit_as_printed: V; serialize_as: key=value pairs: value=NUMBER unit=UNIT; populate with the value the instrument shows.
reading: value=2 unit=V
